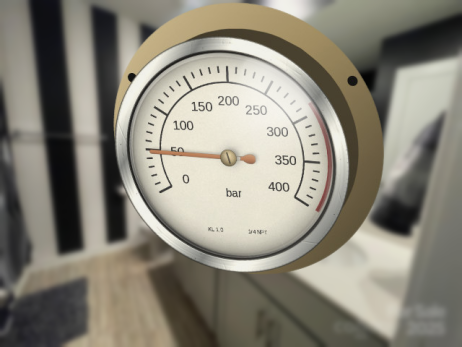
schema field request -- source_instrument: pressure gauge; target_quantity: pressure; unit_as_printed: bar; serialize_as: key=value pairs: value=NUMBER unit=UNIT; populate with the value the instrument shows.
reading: value=50 unit=bar
